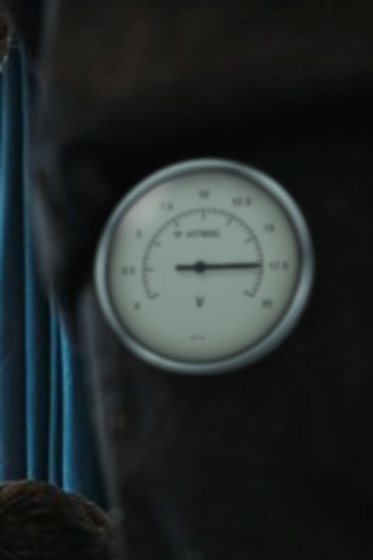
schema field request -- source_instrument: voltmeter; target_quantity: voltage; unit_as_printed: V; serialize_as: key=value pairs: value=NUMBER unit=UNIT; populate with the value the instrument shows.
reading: value=17.5 unit=V
